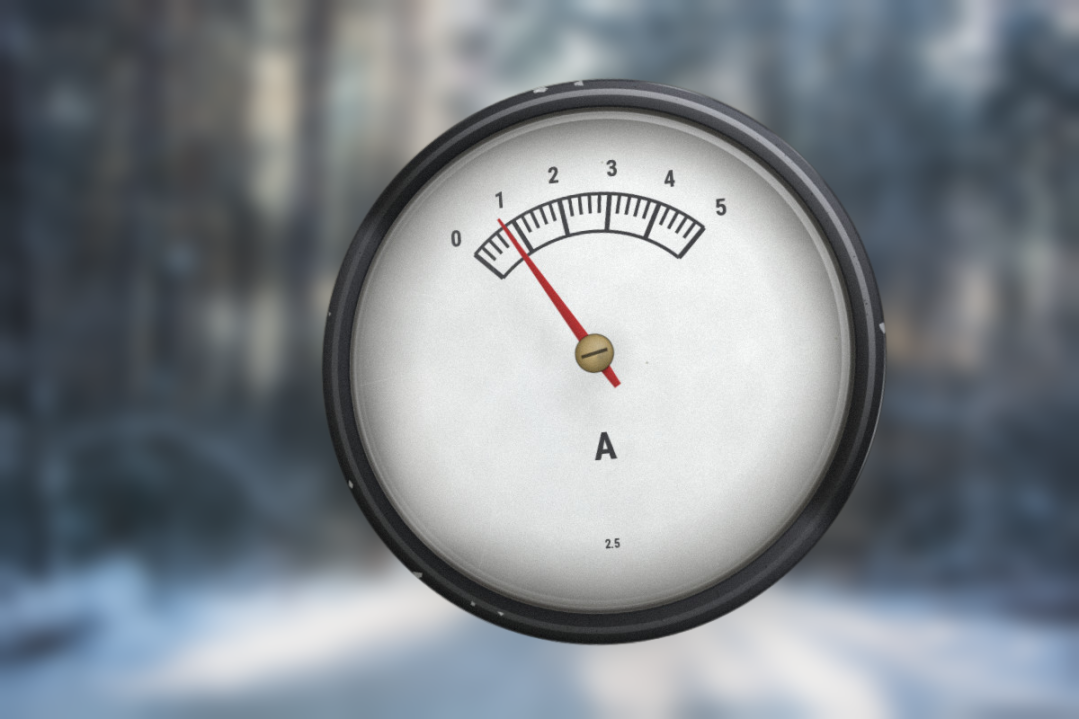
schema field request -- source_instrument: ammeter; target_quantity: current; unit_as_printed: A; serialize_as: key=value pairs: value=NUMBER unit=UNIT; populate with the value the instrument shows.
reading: value=0.8 unit=A
